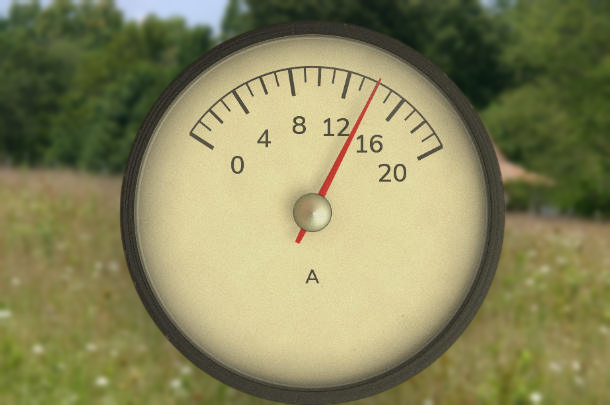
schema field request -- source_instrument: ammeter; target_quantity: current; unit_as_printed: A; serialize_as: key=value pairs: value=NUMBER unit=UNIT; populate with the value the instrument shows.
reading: value=14 unit=A
